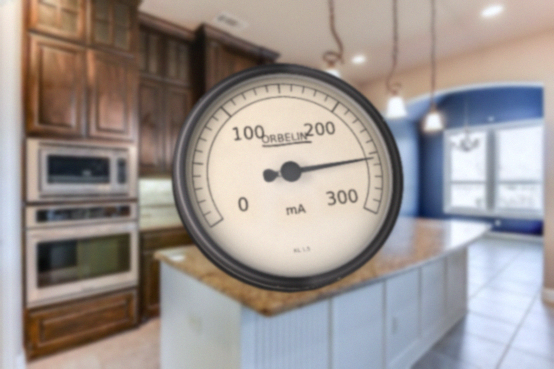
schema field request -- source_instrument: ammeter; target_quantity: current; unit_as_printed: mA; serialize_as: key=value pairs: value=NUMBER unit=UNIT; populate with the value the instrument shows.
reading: value=255 unit=mA
